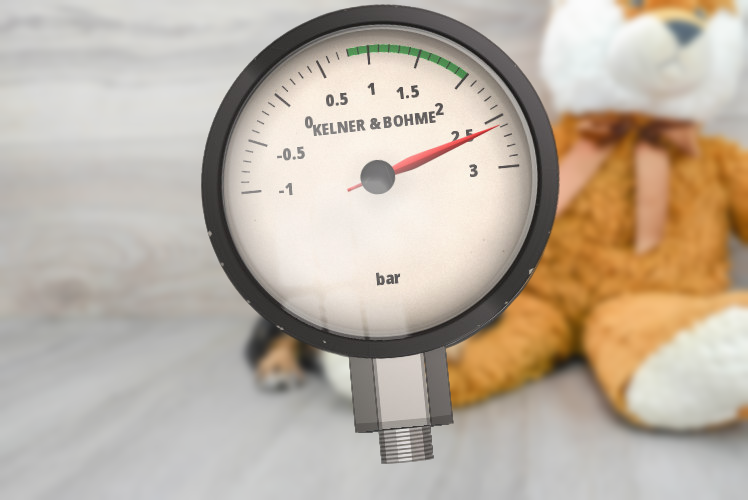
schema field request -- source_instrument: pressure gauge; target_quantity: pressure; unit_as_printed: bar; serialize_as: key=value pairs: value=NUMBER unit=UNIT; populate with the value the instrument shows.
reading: value=2.6 unit=bar
